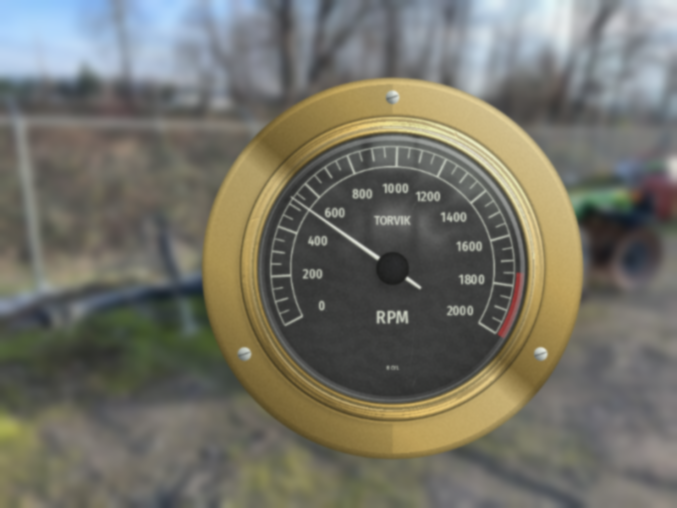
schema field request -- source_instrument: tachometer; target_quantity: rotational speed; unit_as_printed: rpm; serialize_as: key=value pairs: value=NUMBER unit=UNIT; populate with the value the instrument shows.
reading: value=525 unit=rpm
